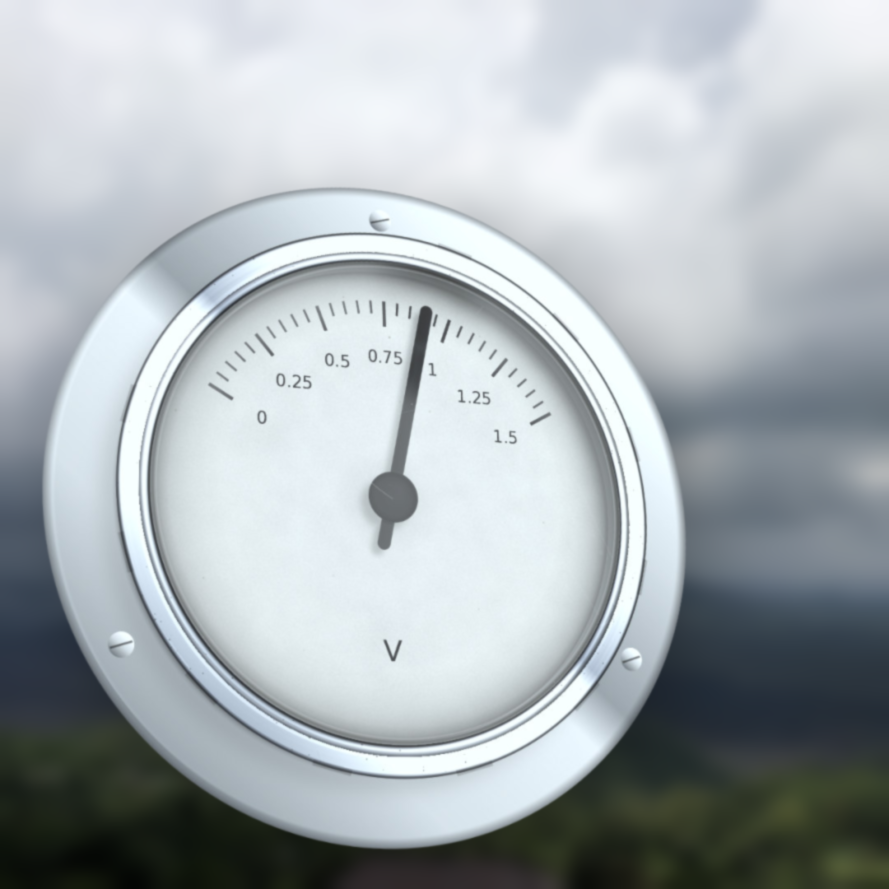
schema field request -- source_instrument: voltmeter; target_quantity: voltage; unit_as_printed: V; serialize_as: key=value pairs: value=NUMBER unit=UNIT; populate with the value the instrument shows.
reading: value=0.9 unit=V
